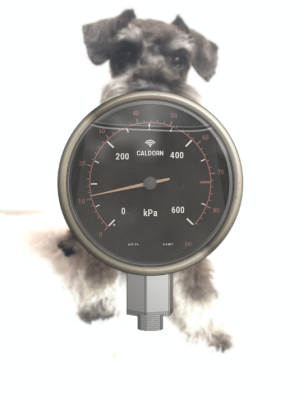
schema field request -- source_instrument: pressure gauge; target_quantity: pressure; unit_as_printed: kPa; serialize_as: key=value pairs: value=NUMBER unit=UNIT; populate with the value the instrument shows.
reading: value=75 unit=kPa
